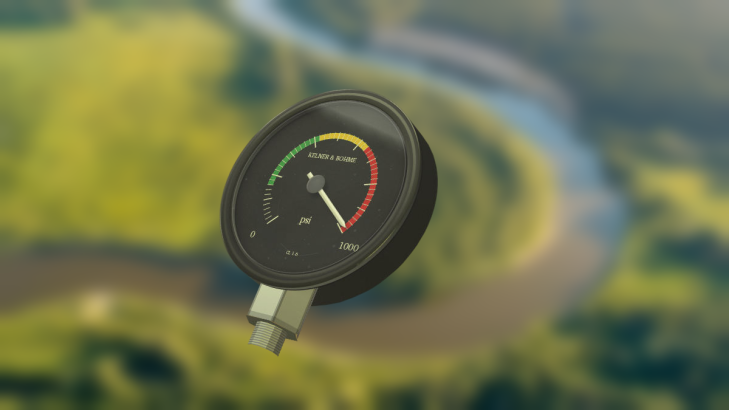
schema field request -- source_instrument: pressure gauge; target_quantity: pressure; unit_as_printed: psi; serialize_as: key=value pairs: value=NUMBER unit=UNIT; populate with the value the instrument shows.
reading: value=980 unit=psi
